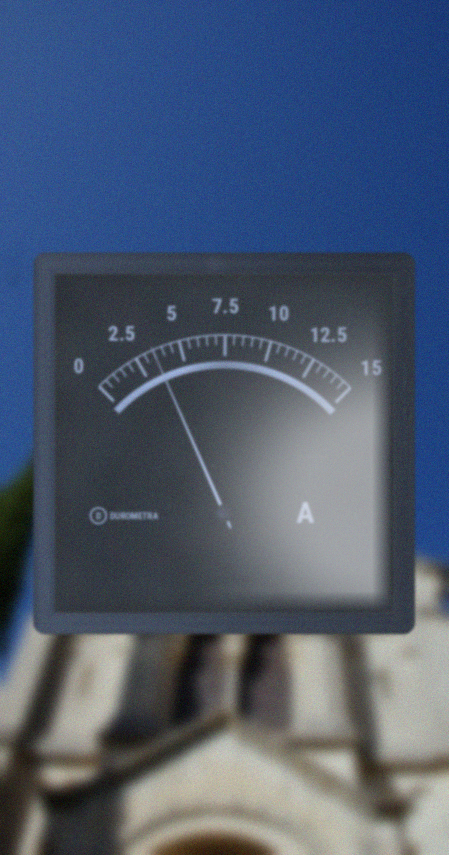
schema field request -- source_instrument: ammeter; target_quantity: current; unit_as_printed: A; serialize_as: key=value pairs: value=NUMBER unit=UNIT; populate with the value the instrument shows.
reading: value=3.5 unit=A
